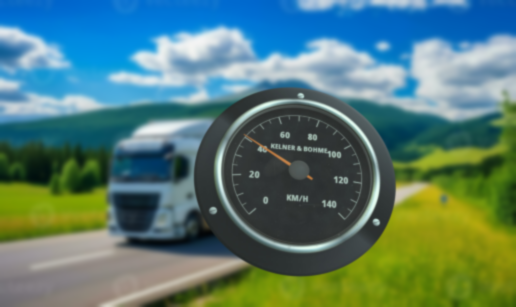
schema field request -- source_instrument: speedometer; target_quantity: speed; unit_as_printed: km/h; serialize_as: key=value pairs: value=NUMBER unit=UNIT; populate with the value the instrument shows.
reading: value=40 unit=km/h
